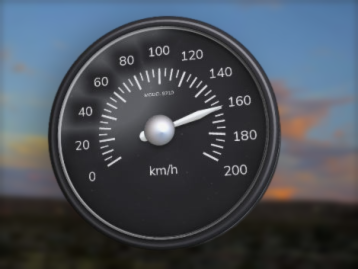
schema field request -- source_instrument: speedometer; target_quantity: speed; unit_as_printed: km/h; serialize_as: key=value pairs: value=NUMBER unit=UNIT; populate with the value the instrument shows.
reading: value=160 unit=km/h
